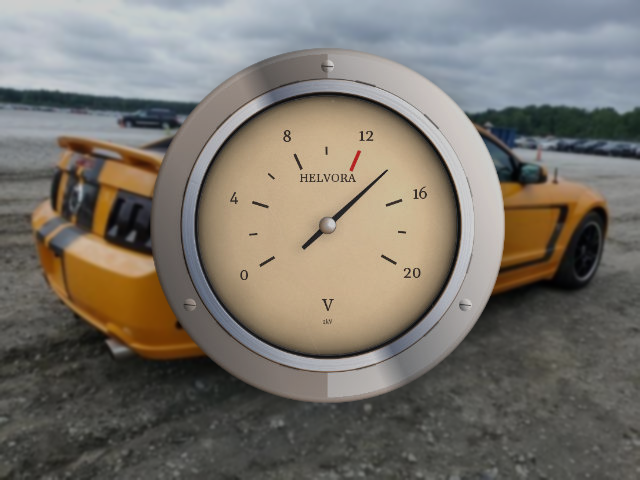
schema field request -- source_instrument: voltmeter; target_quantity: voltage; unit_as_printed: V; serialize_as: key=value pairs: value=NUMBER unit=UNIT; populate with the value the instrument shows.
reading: value=14 unit=V
